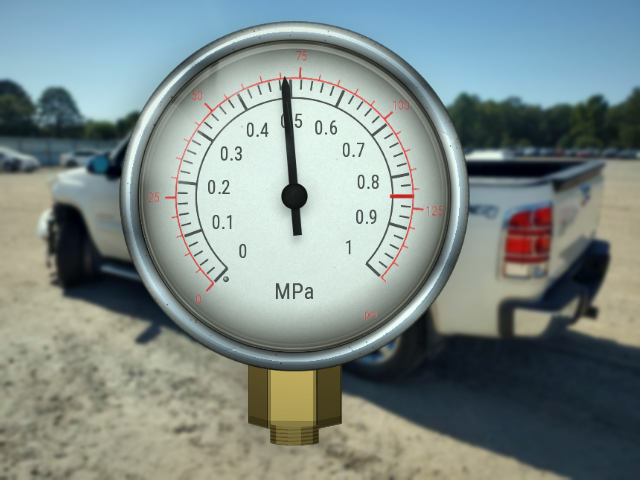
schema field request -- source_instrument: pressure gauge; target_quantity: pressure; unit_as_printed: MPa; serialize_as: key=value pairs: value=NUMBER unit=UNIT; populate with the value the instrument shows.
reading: value=0.49 unit=MPa
